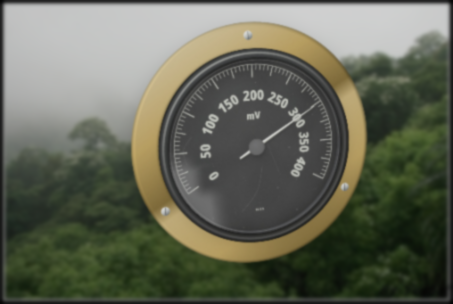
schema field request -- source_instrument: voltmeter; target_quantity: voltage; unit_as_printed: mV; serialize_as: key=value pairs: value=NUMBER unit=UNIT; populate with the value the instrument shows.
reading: value=300 unit=mV
